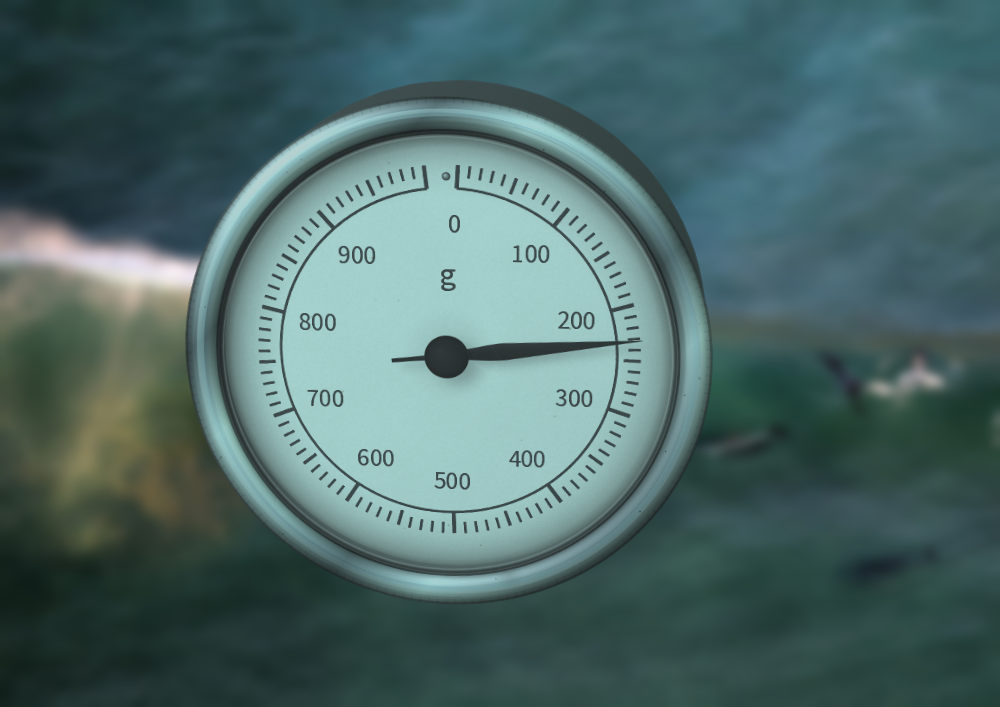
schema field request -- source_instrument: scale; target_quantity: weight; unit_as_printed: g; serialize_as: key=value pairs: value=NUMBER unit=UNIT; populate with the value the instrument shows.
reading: value=230 unit=g
